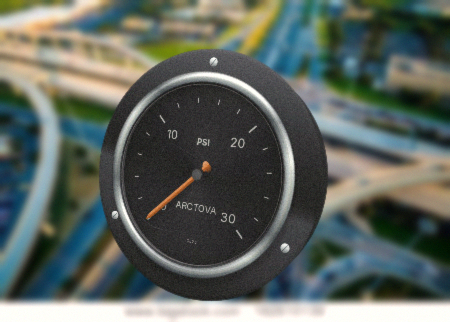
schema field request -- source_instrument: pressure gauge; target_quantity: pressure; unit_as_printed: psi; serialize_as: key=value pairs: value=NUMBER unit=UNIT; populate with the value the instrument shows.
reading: value=0 unit=psi
